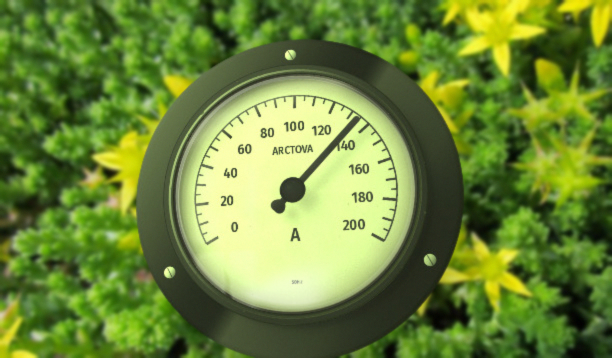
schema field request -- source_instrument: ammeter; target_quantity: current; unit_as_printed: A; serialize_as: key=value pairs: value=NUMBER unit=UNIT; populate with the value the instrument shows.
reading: value=135 unit=A
